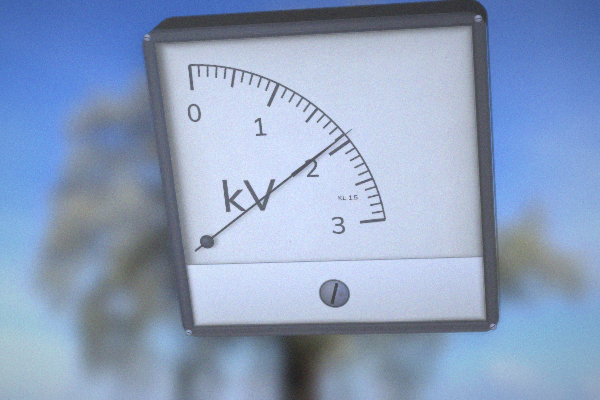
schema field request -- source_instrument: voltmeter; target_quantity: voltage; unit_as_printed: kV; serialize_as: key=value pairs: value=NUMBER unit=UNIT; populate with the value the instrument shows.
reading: value=1.9 unit=kV
